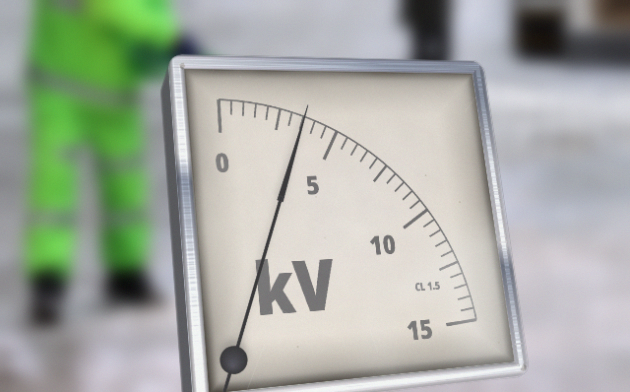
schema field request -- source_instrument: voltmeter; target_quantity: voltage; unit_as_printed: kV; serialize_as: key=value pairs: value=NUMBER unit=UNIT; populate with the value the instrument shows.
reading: value=3.5 unit=kV
